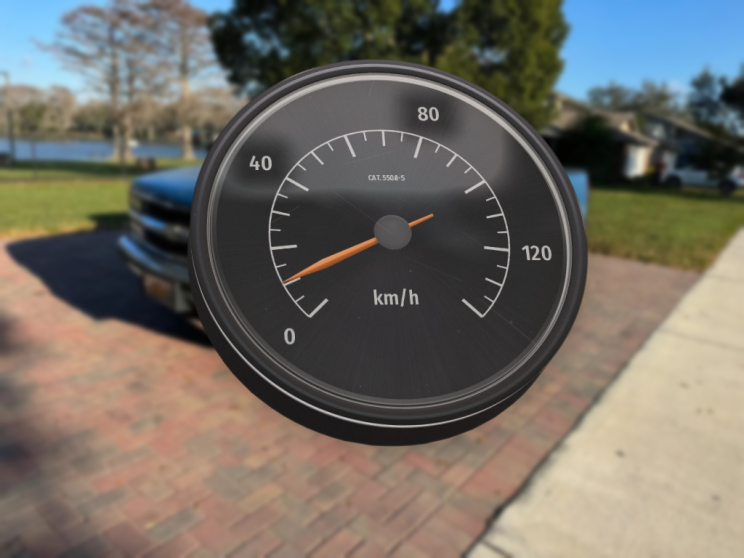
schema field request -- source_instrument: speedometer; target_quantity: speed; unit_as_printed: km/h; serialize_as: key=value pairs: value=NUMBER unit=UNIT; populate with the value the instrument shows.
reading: value=10 unit=km/h
